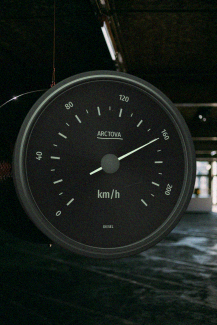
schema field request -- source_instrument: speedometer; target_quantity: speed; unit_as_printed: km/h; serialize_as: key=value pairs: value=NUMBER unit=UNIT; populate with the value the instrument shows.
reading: value=160 unit=km/h
